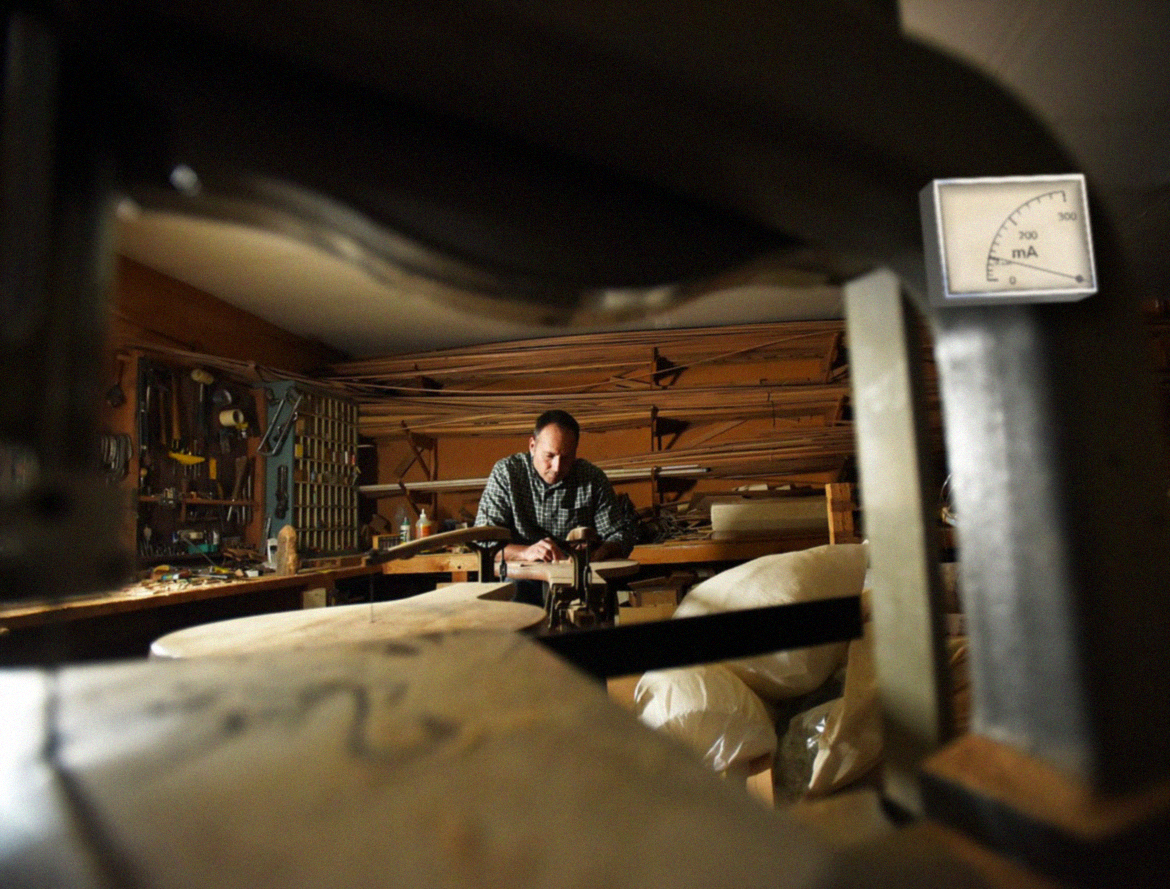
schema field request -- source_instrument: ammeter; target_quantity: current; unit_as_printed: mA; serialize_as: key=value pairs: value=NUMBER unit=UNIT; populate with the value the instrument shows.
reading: value=100 unit=mA
